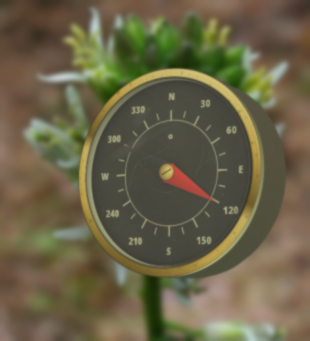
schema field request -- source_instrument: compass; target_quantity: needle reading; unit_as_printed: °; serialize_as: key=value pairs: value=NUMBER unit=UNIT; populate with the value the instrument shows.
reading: value=120 unit=°
